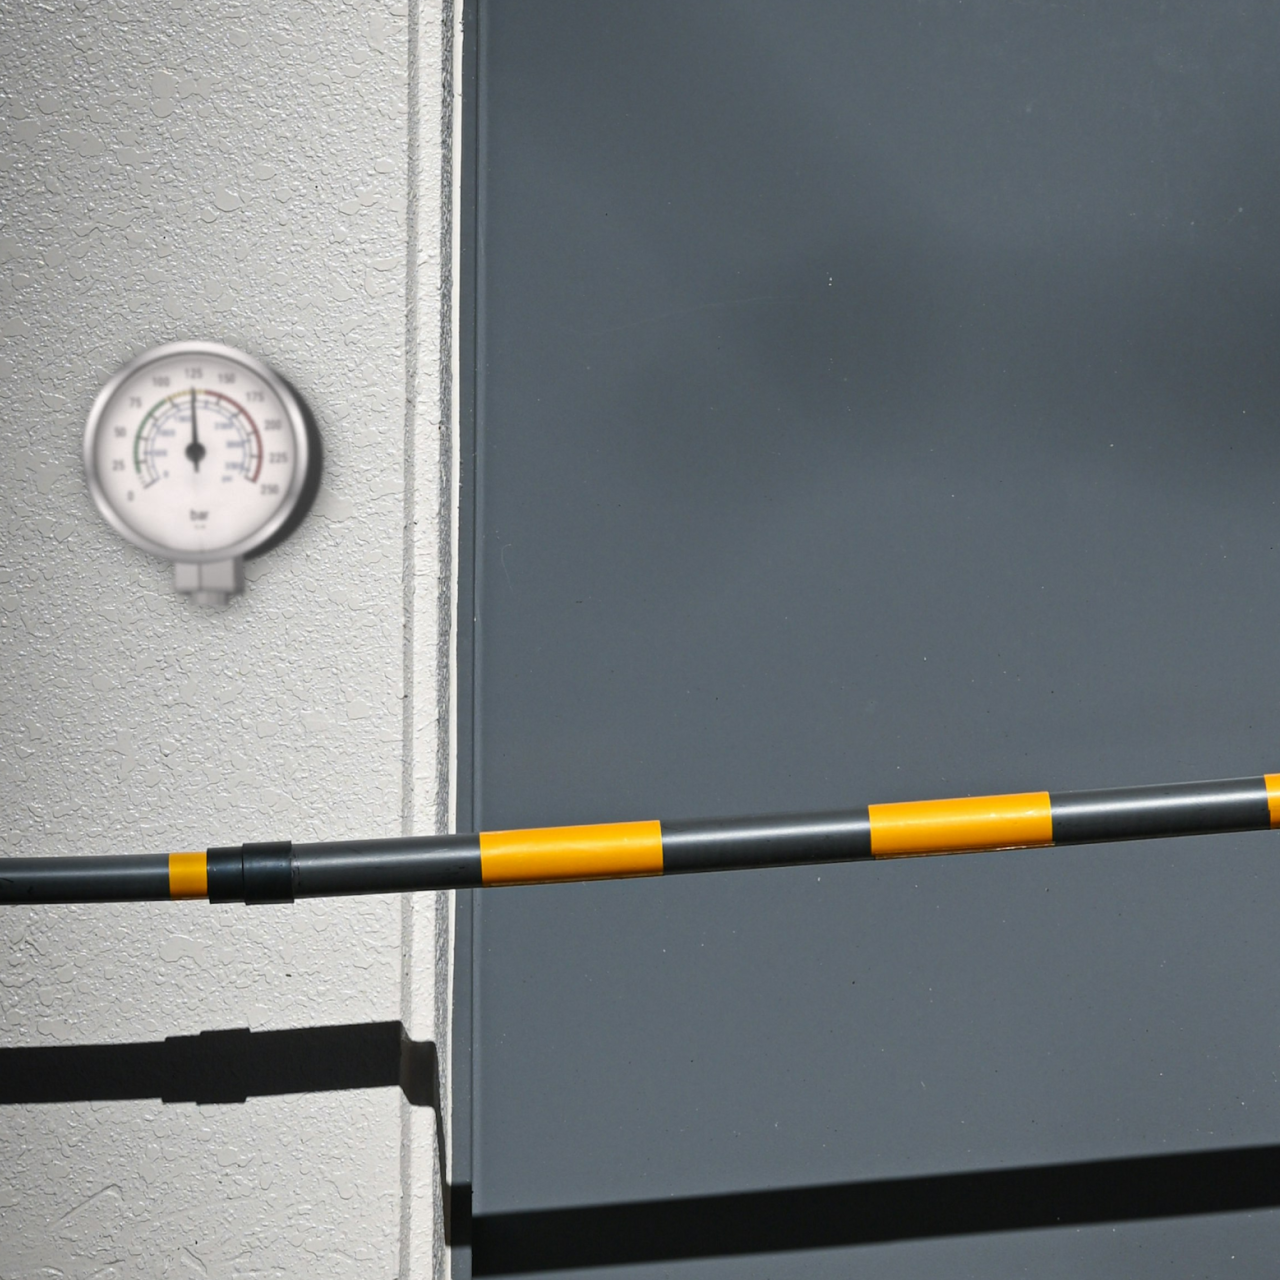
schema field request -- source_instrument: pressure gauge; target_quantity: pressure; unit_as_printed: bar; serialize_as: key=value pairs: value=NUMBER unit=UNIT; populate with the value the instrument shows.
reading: value=125 unit=bar
